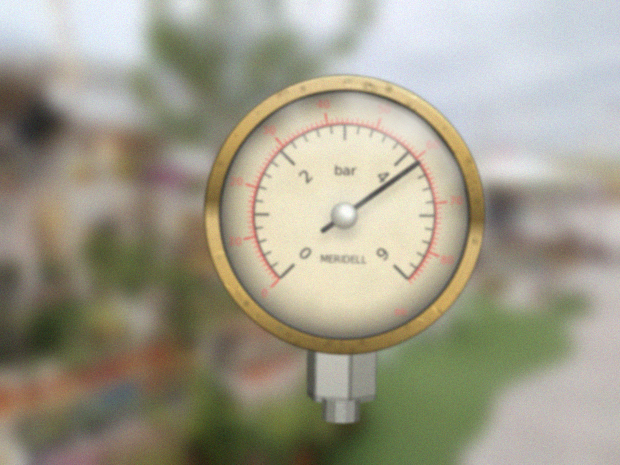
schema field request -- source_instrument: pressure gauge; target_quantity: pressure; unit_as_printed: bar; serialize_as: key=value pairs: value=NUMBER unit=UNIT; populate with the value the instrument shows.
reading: value=4.2 unit=bar
